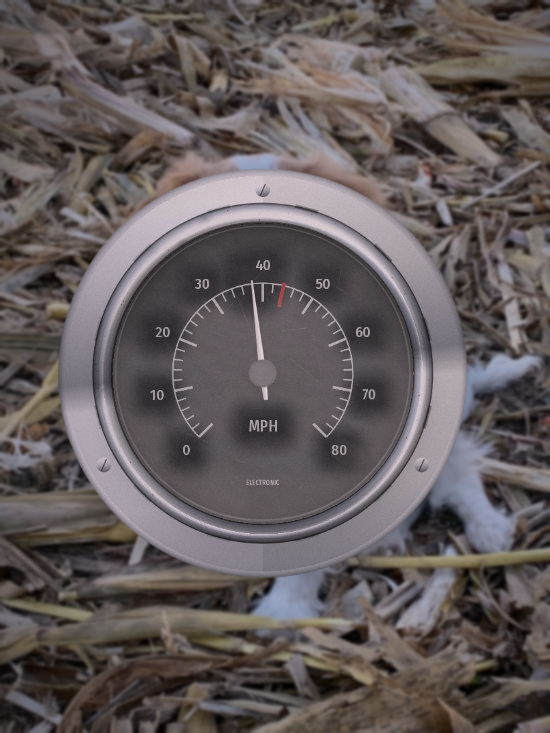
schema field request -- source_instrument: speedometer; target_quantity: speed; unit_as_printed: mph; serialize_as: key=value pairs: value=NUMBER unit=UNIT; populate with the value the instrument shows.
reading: value=38 unit=mph
